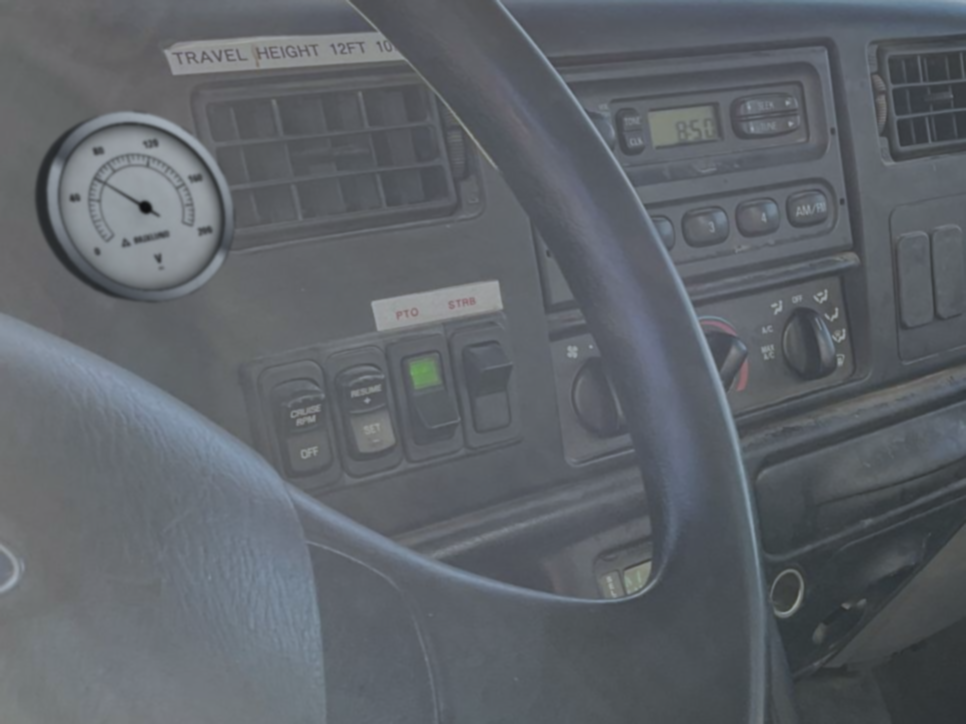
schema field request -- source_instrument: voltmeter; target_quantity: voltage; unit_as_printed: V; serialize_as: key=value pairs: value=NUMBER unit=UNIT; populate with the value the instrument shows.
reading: value=60 unit=V
